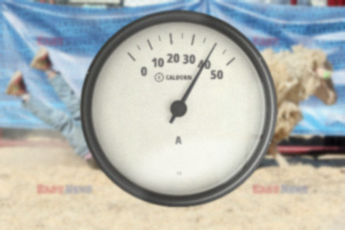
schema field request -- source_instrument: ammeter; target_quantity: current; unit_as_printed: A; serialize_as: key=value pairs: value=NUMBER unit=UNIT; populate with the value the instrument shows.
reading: value=40 unit=A
